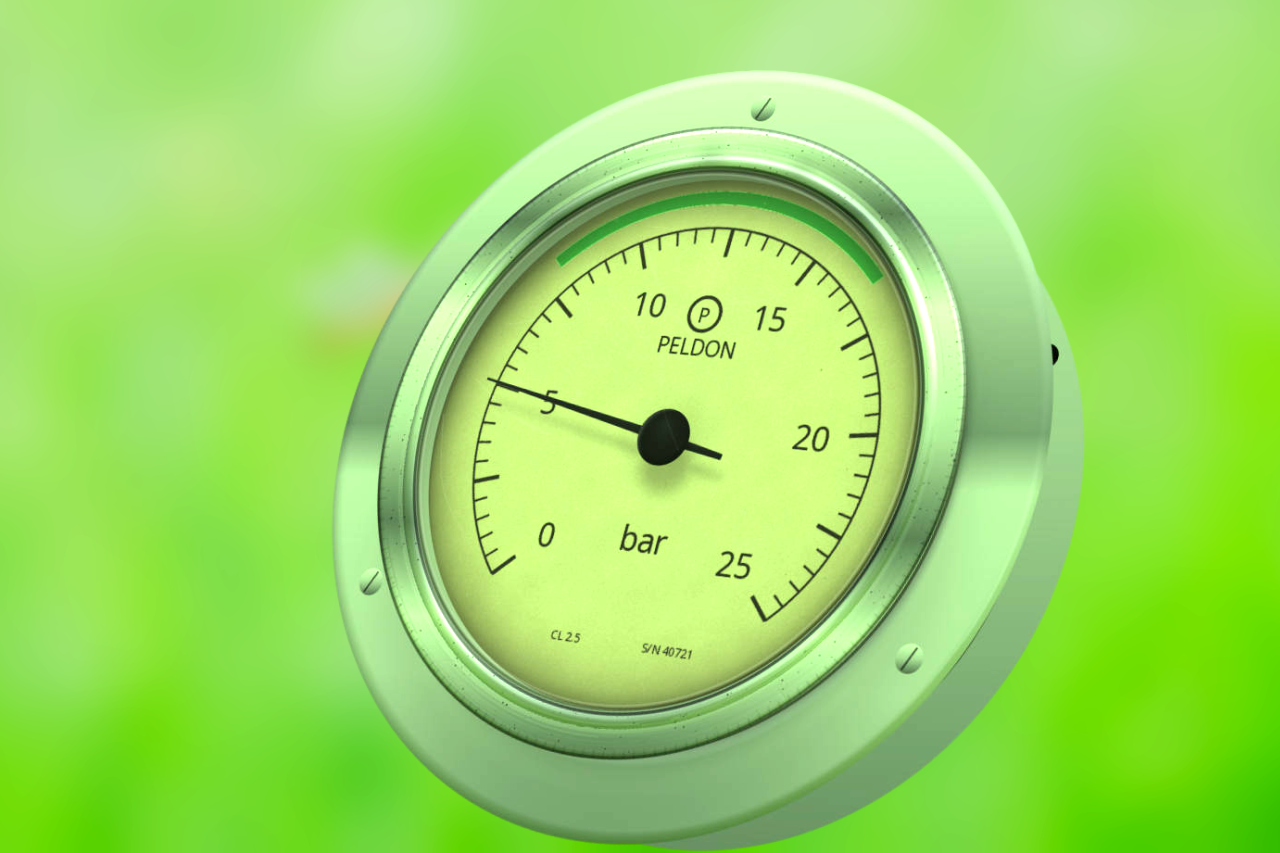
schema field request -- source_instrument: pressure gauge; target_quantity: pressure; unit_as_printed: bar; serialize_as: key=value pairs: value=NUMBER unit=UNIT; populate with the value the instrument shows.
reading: value=5 unit=bar
